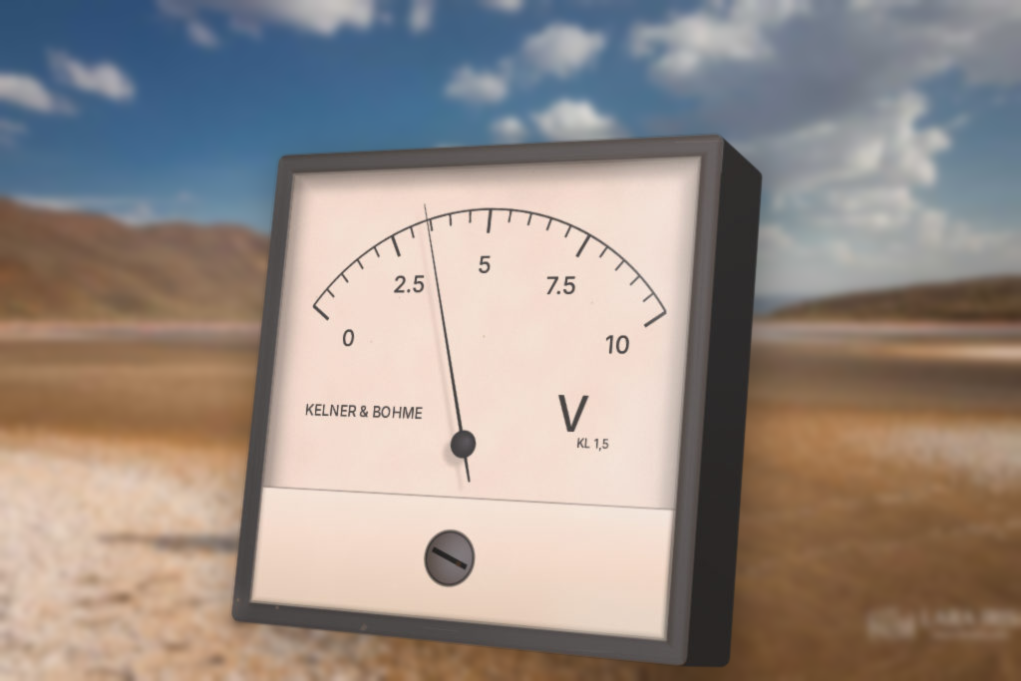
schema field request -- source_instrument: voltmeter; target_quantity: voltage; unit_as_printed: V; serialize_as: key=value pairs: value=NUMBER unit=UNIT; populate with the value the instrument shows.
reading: value=3.5 unit=V
